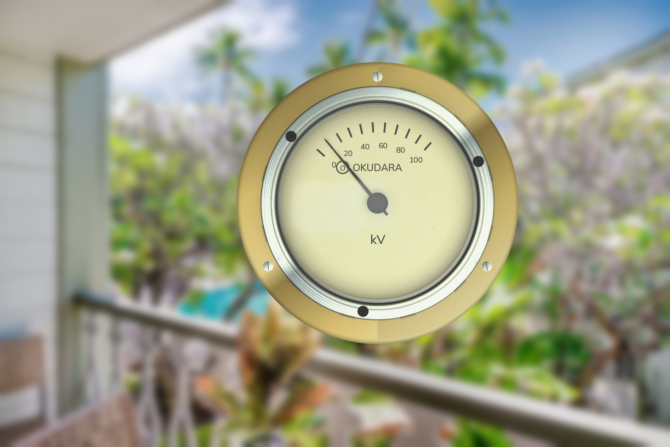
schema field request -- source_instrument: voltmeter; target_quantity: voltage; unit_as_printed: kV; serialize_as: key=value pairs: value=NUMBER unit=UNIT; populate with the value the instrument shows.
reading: value=10 unit=kV
